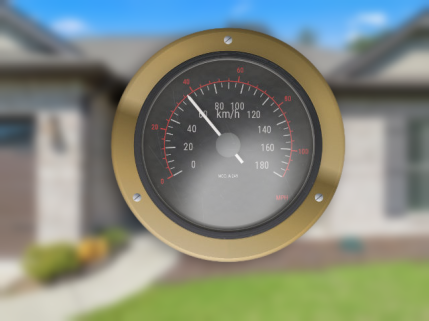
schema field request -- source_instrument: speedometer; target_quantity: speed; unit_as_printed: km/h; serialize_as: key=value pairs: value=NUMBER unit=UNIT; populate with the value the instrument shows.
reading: value=60 unit=km/h
